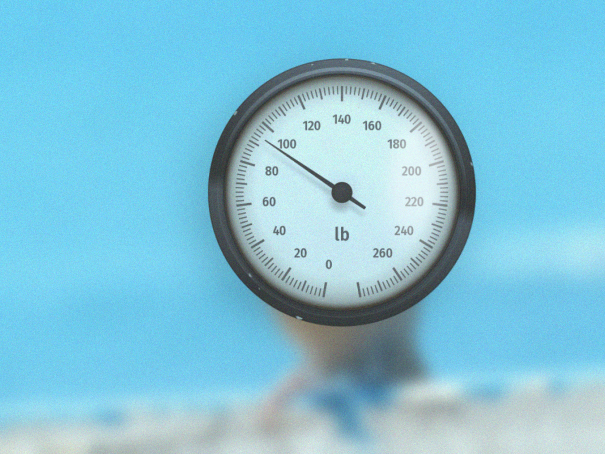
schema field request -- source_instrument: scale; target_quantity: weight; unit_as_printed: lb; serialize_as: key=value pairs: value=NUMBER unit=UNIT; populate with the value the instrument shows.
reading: value=94 unit=lb
